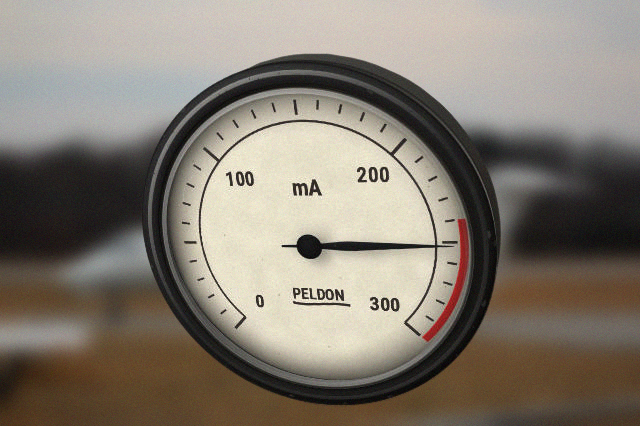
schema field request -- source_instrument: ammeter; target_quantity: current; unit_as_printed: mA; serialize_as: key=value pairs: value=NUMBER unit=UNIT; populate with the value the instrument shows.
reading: value=250 unit=mA
